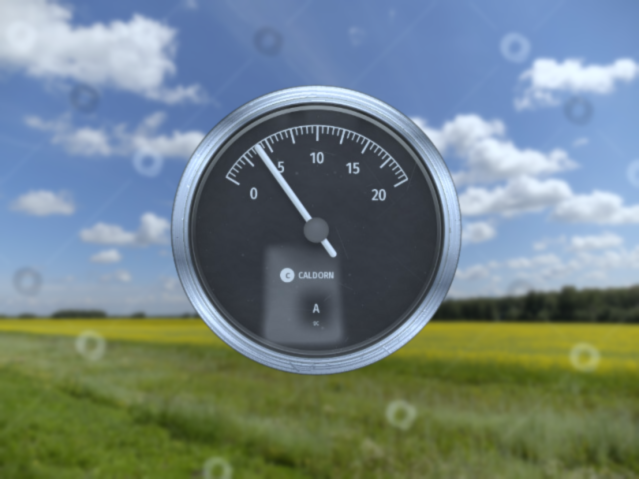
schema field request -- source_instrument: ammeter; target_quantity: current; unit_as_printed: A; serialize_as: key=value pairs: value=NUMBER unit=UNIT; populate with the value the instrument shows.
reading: value=4 unit=A
